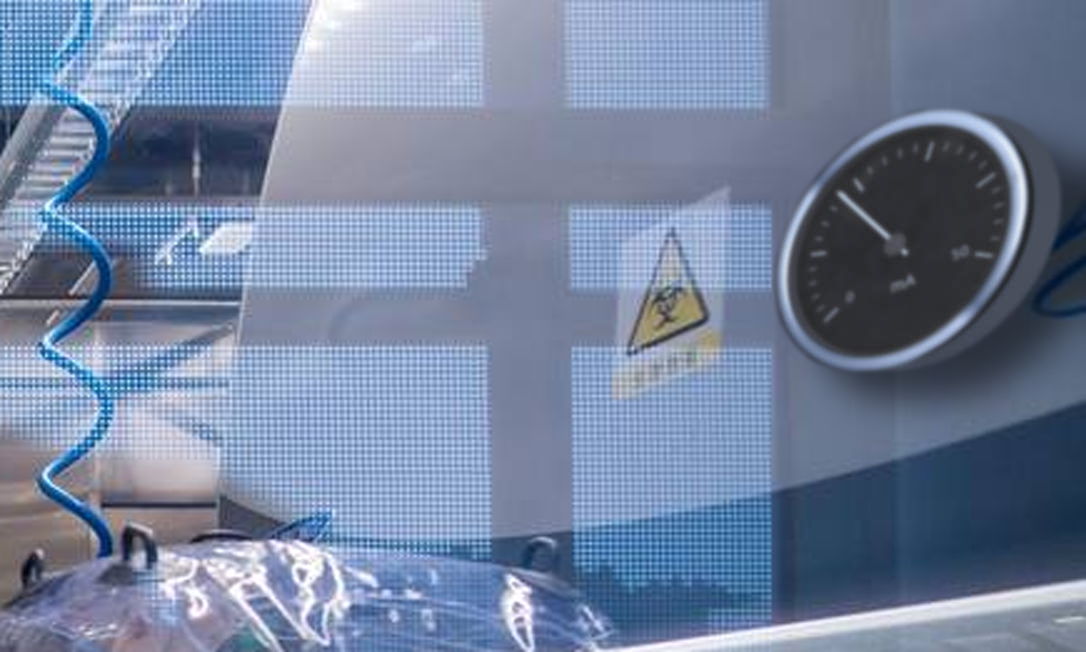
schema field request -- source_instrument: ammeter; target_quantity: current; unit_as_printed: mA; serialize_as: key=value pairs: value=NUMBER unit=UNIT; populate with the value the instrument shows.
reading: value=18 unit=mA
